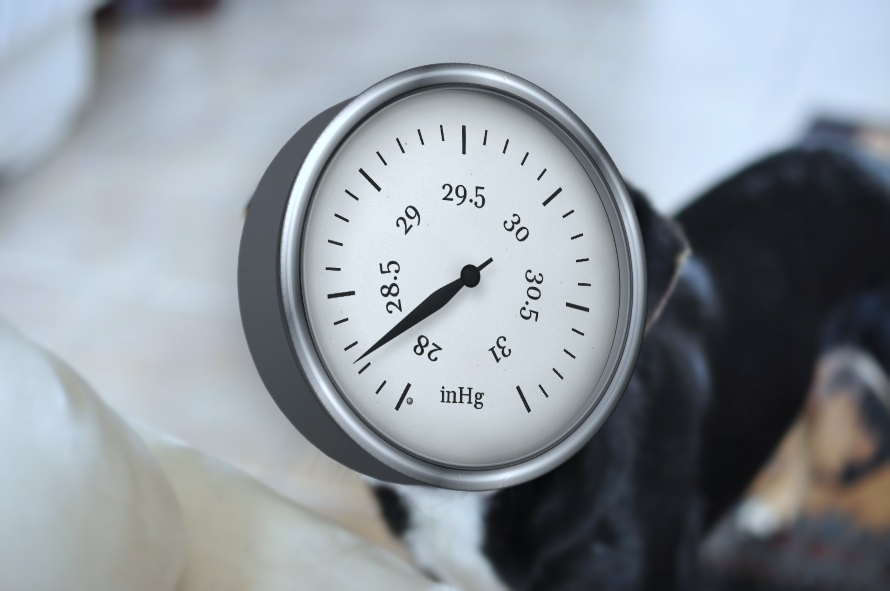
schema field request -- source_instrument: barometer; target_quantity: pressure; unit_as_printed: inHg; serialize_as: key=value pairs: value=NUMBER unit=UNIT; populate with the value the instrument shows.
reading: value=28.25 unit=inHg
